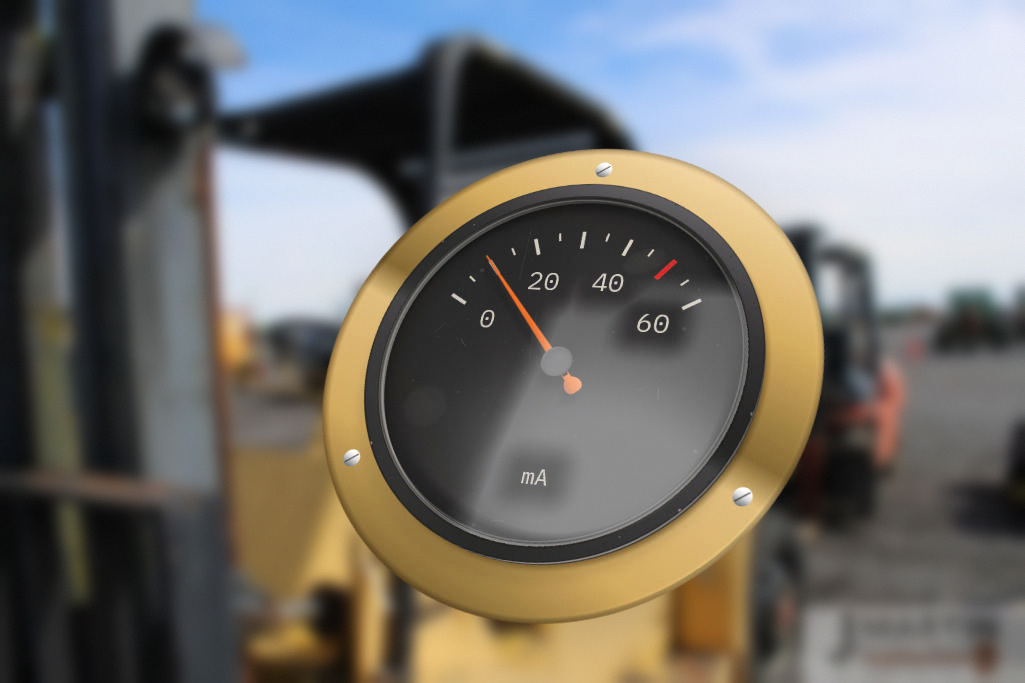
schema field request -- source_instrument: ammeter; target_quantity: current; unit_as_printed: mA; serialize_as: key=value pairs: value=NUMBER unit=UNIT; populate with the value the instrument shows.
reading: value=10 unit=mA
